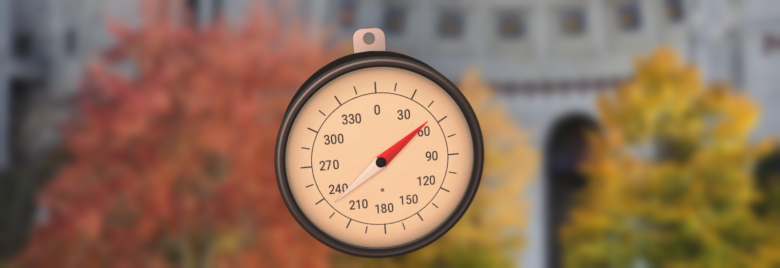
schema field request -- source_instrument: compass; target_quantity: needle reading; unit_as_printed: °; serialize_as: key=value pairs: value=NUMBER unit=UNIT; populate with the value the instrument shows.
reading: value=52.5 unit=°
